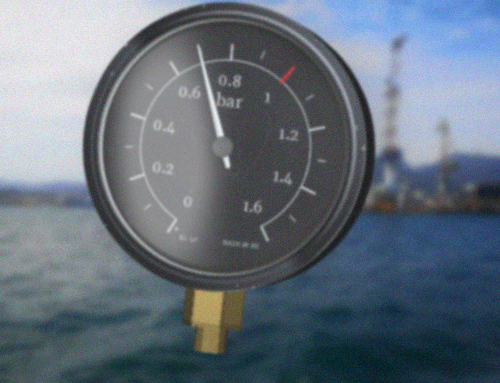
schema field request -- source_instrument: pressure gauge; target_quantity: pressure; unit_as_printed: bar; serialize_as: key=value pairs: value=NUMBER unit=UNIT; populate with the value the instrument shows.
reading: value=0.7 unit=bar
